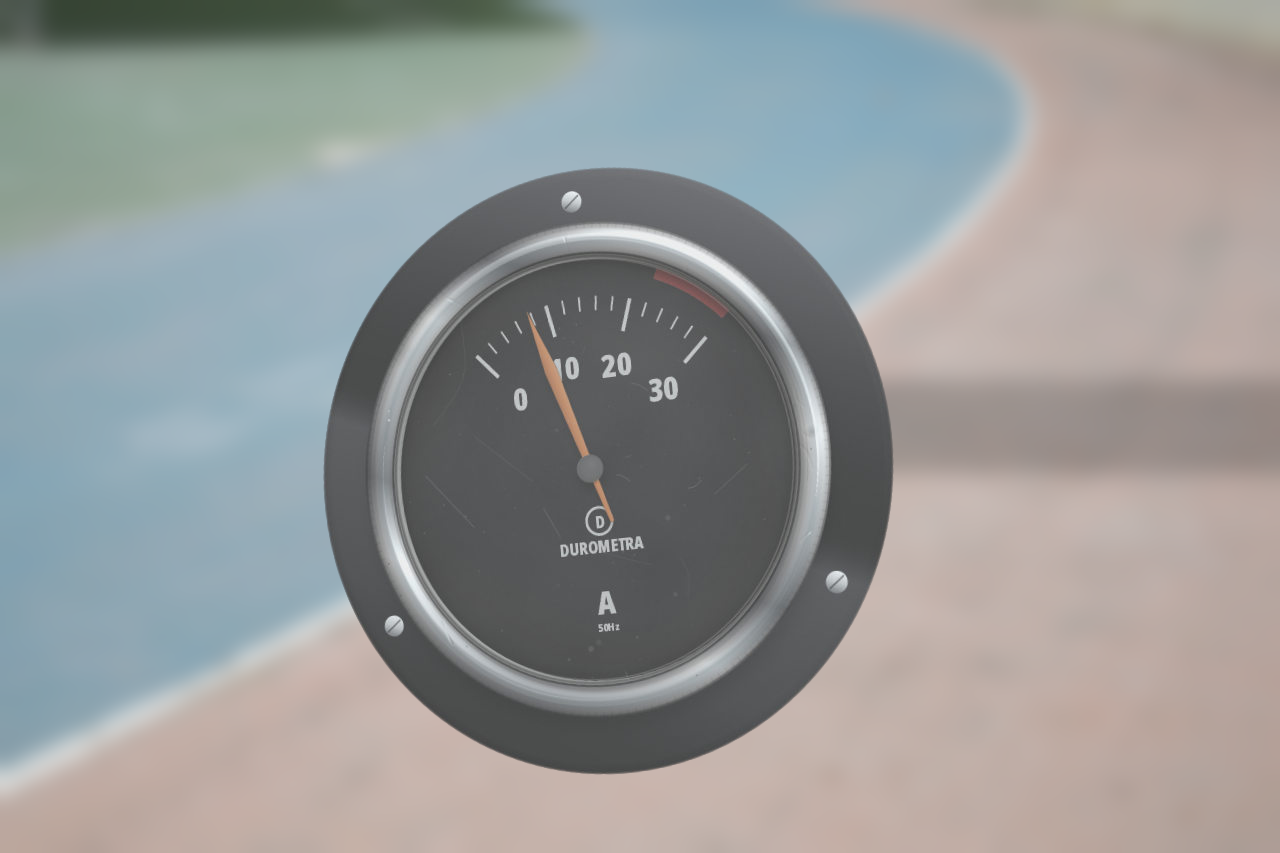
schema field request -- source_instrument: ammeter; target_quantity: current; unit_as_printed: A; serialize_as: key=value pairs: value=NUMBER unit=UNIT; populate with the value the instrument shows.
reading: value=8 unit=A
